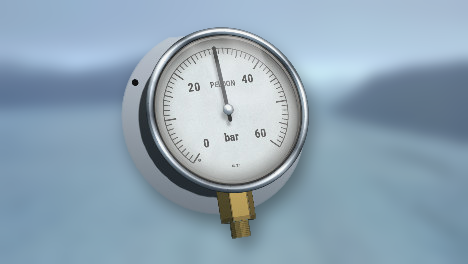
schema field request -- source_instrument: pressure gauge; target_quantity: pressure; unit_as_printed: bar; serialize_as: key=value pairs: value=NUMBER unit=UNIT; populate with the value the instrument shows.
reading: value=30 unit=bar
